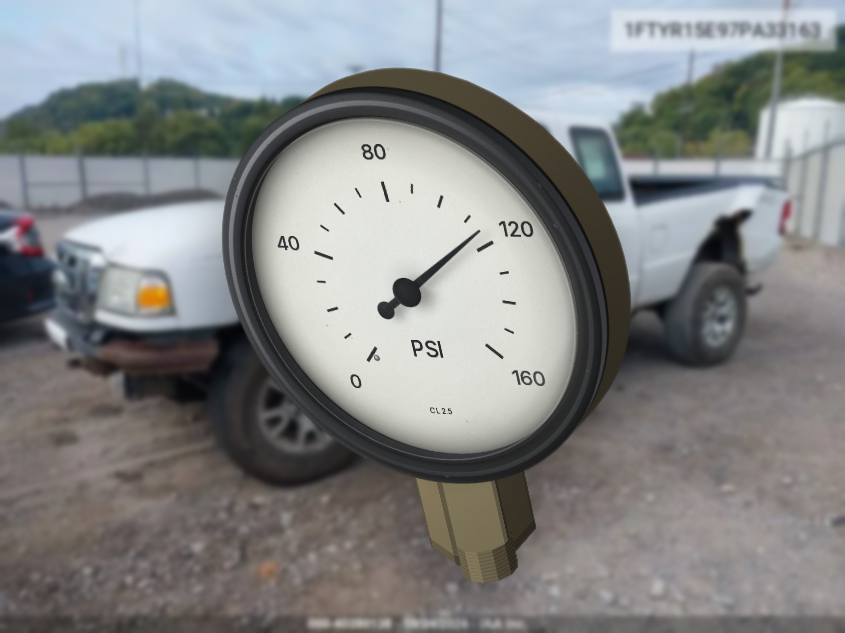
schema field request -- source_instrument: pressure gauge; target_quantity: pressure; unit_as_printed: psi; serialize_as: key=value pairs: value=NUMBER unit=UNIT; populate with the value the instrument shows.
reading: value=115 unit=psi
